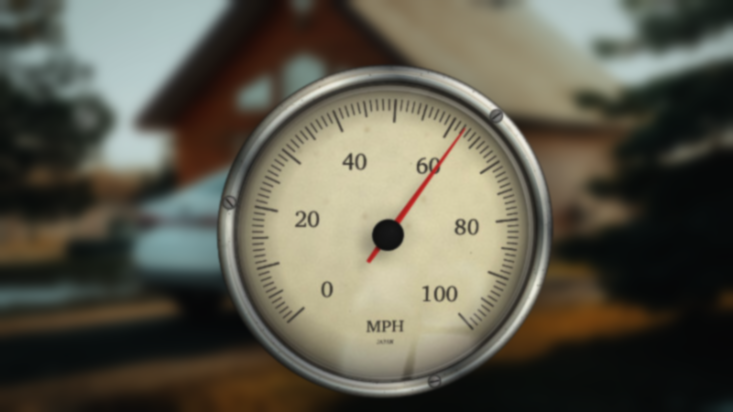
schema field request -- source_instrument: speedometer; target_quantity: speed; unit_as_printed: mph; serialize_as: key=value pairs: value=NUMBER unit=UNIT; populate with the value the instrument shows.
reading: value=62 unit=mph
